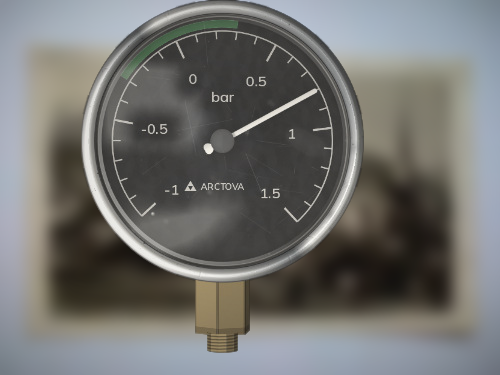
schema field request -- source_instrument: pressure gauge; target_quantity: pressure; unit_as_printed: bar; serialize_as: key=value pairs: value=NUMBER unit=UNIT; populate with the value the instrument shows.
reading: value=0.8 unit=bar
